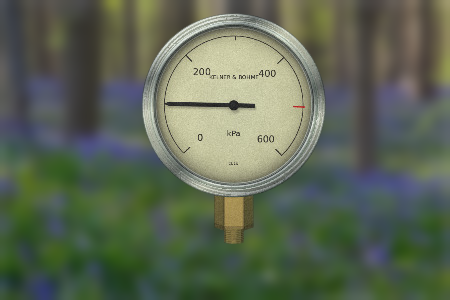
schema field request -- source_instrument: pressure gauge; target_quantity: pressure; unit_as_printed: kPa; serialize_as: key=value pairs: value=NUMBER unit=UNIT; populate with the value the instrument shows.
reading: value=100 unit=kPa
